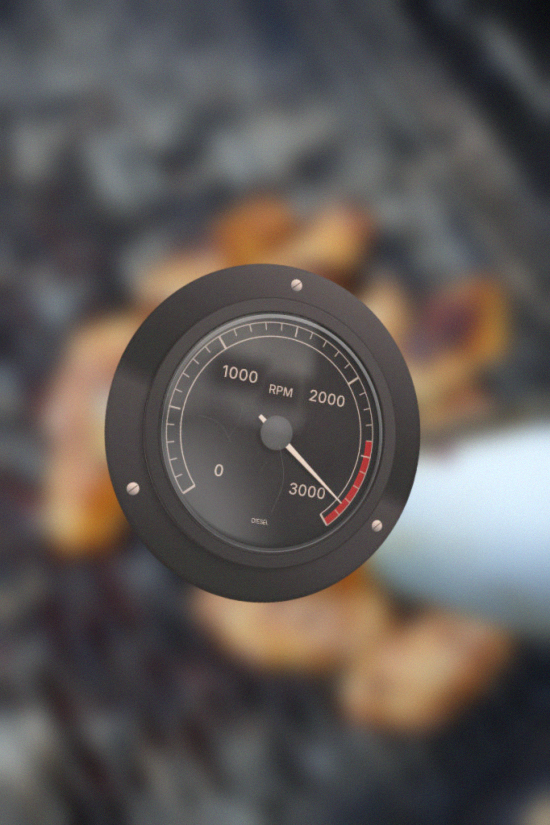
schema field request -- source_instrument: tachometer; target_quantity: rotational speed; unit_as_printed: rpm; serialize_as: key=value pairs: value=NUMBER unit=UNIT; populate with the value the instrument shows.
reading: value=2850 unit=rpm
